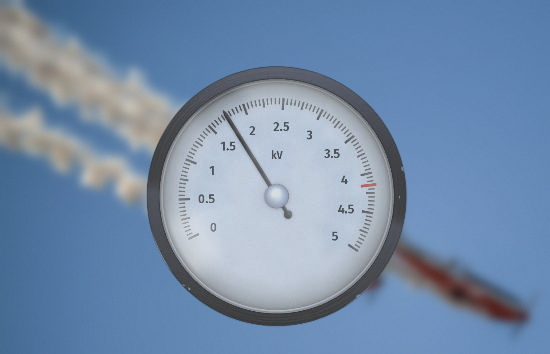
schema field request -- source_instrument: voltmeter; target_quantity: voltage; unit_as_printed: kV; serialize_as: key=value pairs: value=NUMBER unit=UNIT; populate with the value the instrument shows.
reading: value=1.75 unit=kV
